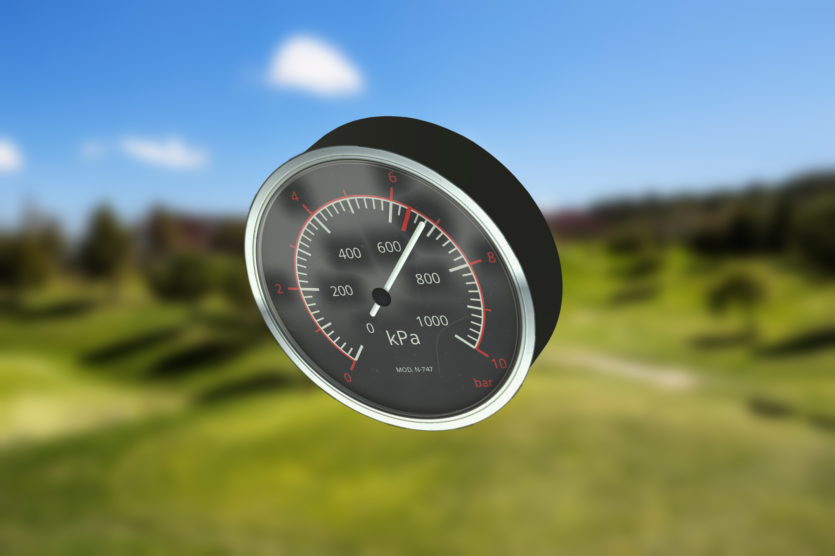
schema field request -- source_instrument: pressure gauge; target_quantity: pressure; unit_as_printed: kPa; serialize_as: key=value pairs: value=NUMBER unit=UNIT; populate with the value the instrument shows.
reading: value=680 unit=kPa
